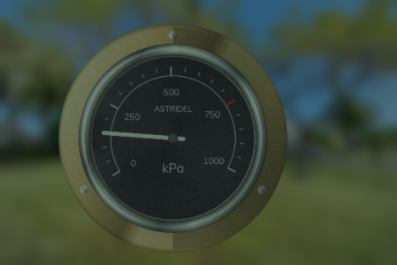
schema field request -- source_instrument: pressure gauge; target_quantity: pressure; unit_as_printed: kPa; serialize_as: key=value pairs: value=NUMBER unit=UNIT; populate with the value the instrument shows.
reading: value=150 unit=kPa
